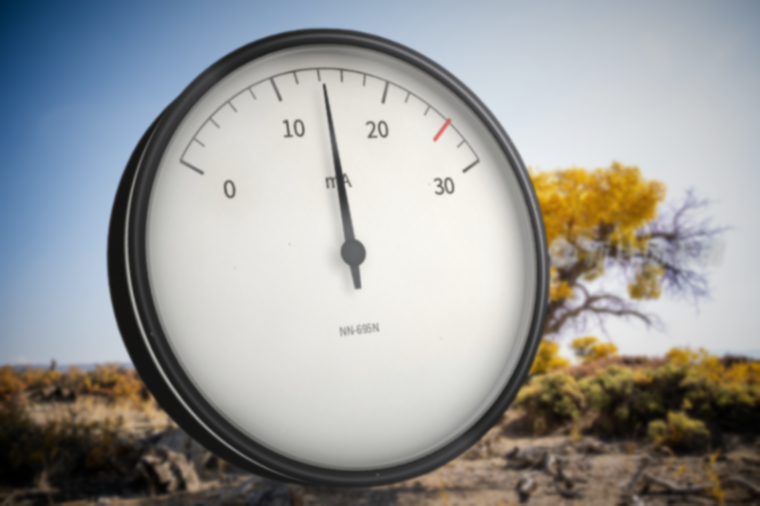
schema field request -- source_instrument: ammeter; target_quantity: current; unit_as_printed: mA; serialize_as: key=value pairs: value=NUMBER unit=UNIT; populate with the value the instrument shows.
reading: value=14 unit=mA
